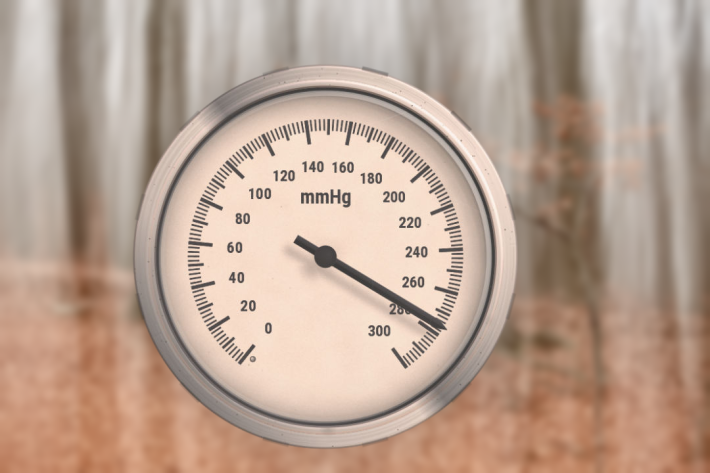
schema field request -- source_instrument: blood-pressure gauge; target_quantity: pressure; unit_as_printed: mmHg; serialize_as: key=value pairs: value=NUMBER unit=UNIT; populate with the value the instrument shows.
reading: value=276 unit=mmHg
